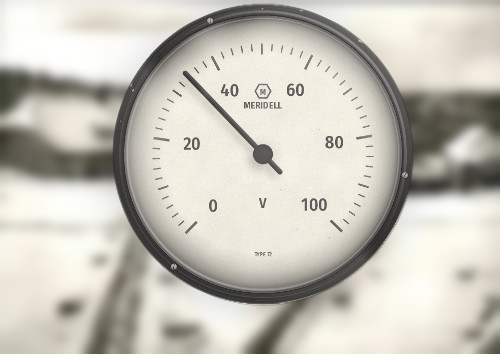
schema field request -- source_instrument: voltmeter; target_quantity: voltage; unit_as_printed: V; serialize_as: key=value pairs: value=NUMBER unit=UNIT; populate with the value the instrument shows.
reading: value=34 unit=V
